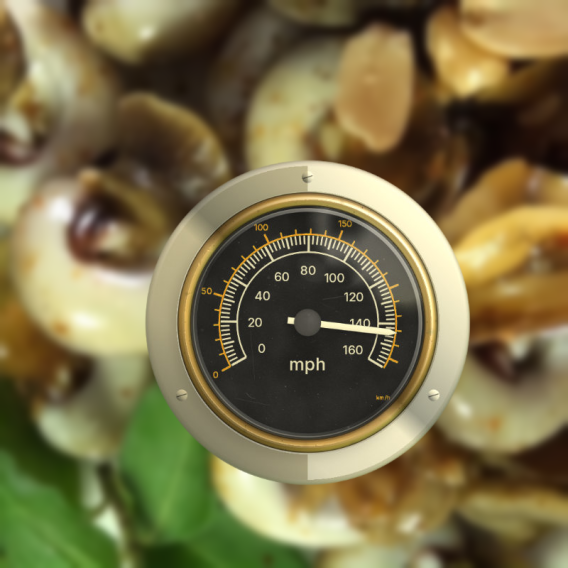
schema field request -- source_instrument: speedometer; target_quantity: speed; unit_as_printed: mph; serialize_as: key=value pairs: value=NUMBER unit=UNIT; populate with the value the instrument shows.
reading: value=144 unit=mph
